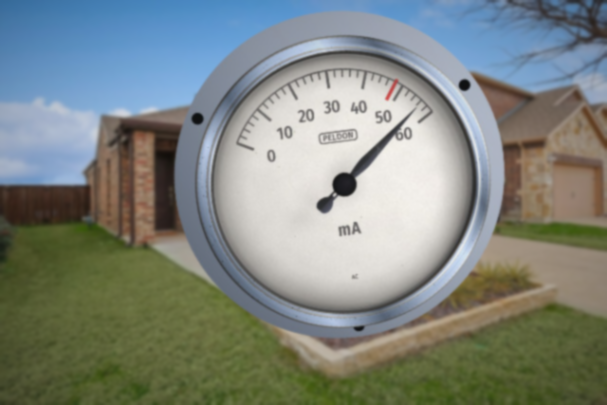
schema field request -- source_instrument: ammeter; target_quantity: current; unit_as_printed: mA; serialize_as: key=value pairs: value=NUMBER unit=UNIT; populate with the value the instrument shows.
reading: value=56 unit=mA
